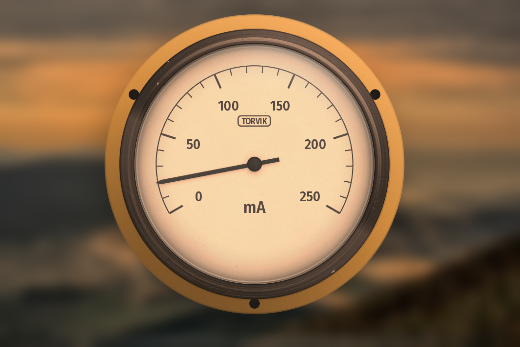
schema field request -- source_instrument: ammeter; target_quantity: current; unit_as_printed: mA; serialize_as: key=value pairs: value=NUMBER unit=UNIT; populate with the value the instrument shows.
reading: value=20 unit=mA
